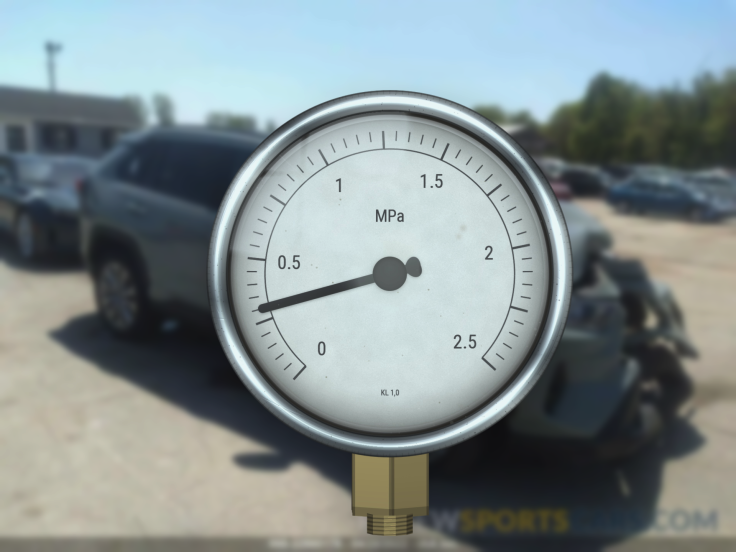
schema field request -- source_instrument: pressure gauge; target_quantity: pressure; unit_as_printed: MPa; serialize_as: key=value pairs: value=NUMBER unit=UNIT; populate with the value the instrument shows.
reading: value=0.3 unit=MPa
